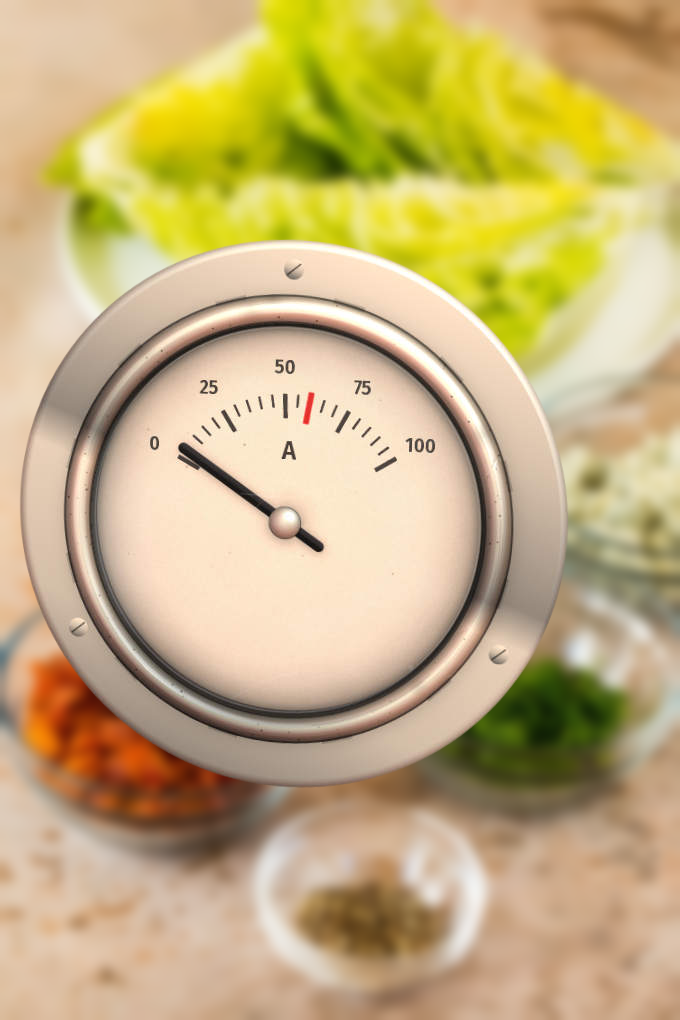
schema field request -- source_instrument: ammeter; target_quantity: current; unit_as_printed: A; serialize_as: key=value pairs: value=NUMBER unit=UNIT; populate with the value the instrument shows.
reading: value=5 unit=A
